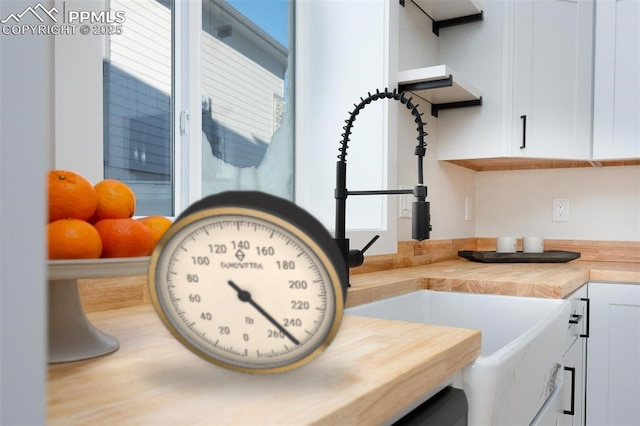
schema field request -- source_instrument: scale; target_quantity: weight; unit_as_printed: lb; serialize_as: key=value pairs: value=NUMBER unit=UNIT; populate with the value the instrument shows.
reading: value=250 unit=lb
